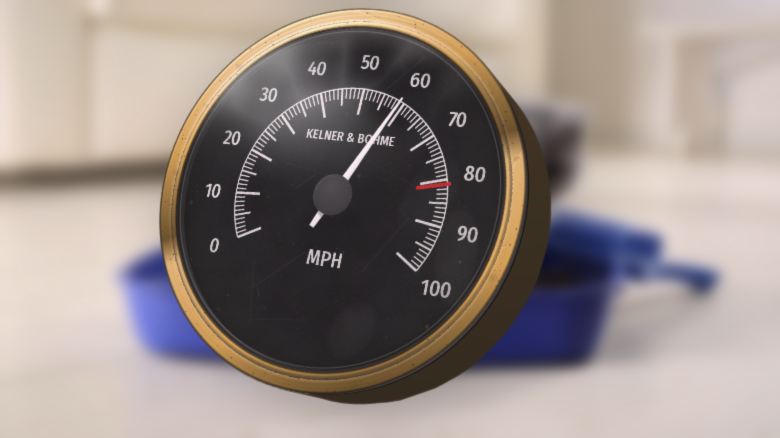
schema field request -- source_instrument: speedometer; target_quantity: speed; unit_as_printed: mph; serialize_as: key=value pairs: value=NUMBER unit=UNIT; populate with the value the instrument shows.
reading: value=60 unit=mph
